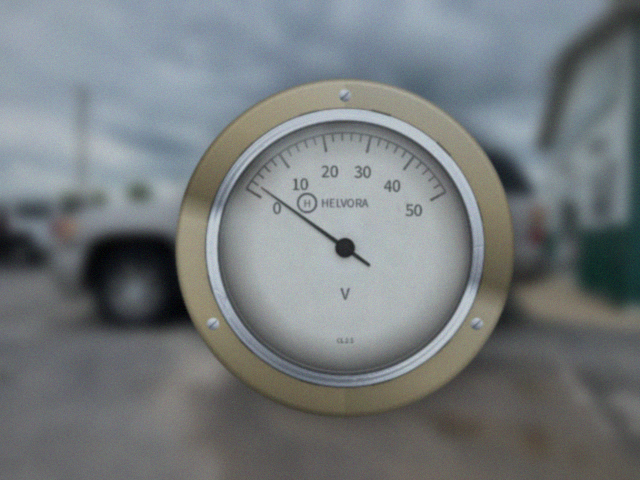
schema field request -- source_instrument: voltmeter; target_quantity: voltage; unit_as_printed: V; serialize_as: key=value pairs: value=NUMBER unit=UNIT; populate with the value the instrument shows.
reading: value=2 unit=V
